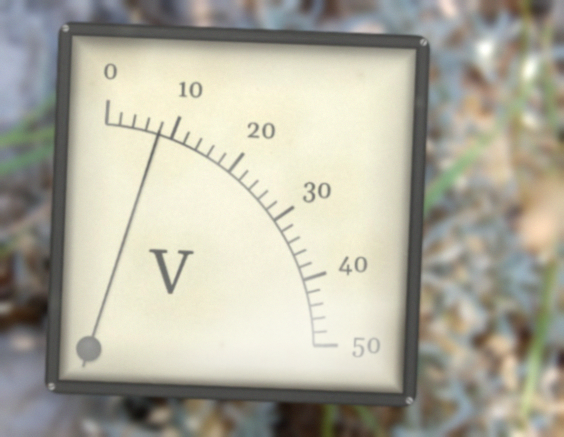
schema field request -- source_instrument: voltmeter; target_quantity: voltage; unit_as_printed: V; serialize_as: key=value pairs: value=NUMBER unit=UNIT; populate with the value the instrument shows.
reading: value=8 unit=V
